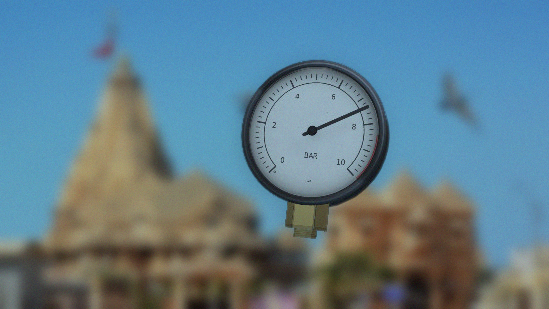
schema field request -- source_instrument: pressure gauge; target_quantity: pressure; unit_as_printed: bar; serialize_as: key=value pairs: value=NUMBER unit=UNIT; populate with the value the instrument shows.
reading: value=7.4 unit=bar
